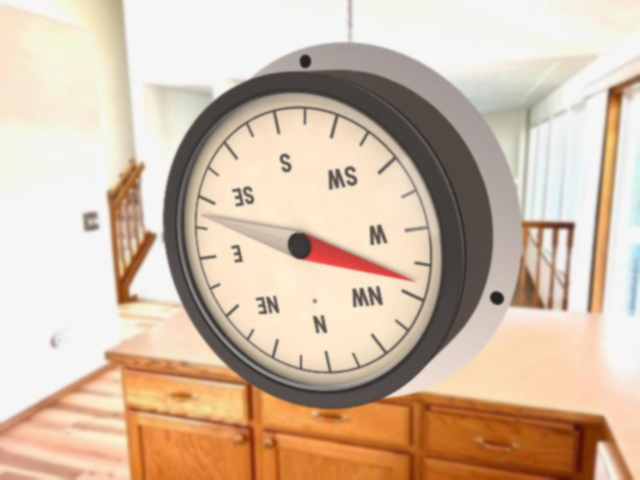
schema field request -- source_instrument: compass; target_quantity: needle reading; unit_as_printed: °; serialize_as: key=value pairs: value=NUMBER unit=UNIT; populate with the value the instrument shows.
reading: value=292.5 unit=°
